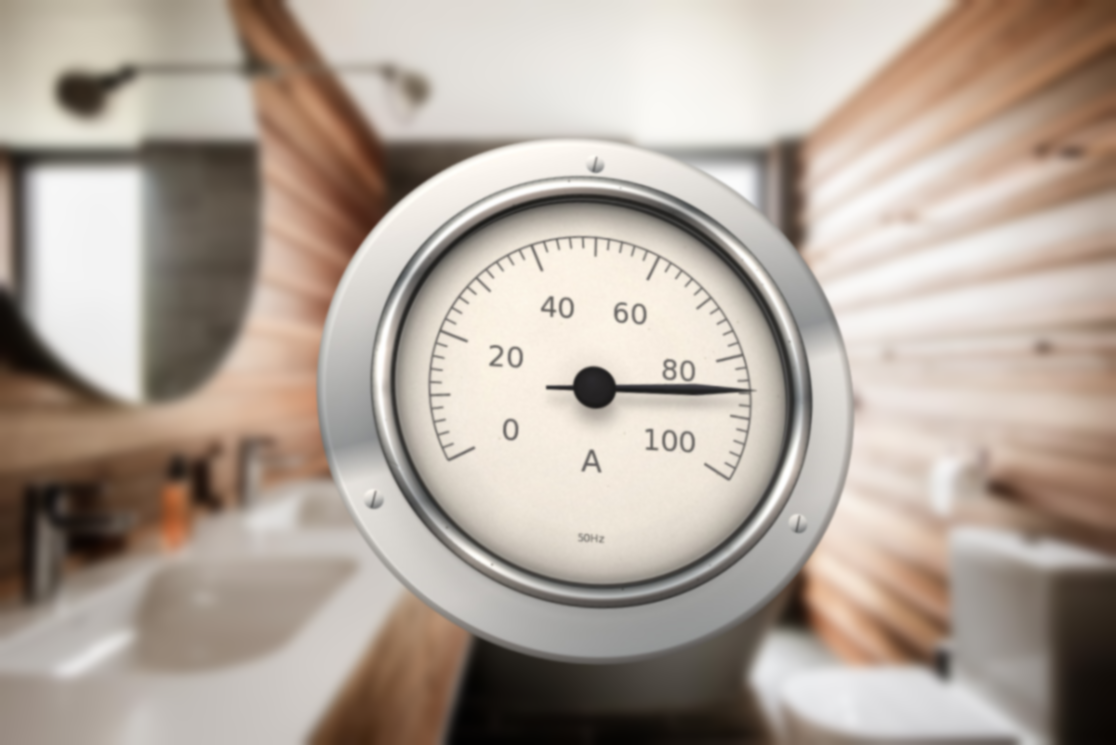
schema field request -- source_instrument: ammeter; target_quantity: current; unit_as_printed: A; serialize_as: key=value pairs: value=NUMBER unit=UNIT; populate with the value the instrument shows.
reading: value=86 unit=A
